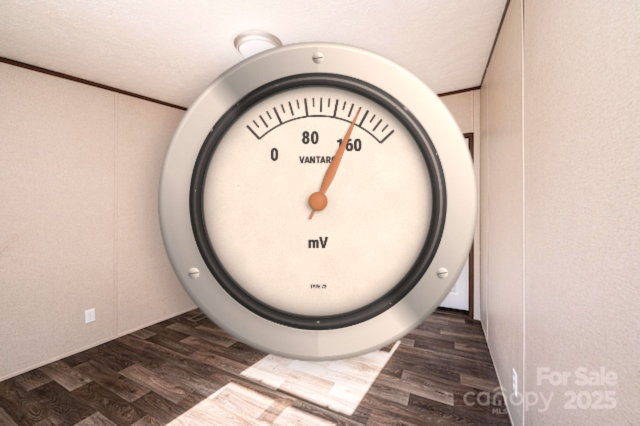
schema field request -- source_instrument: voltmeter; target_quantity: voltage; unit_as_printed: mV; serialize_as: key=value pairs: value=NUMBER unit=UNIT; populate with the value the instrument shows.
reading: value=150 unit=mV
